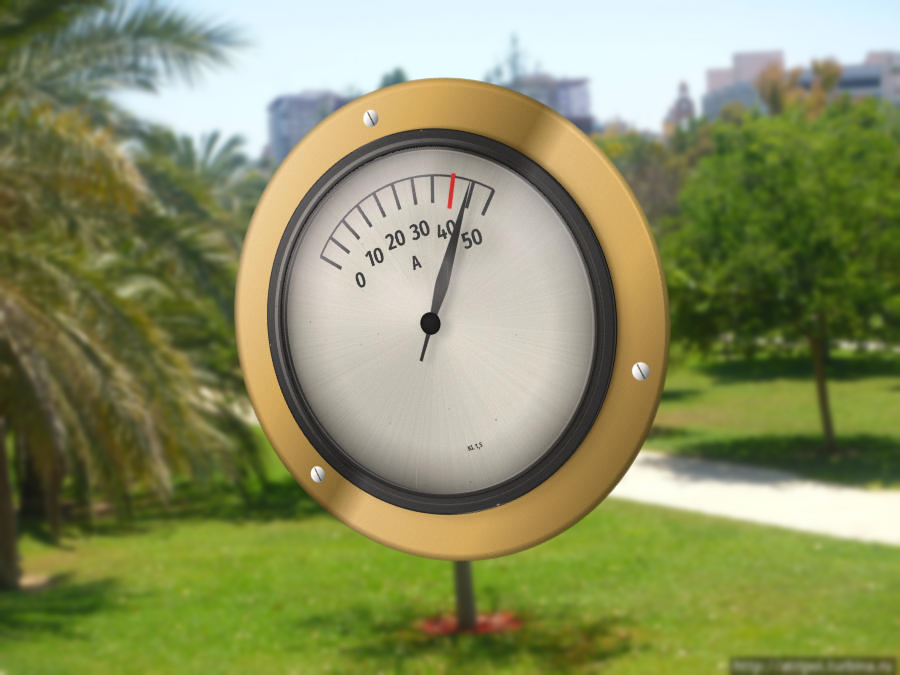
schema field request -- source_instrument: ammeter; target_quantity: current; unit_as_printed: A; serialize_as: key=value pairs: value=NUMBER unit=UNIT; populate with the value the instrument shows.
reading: value=45 unit=A
